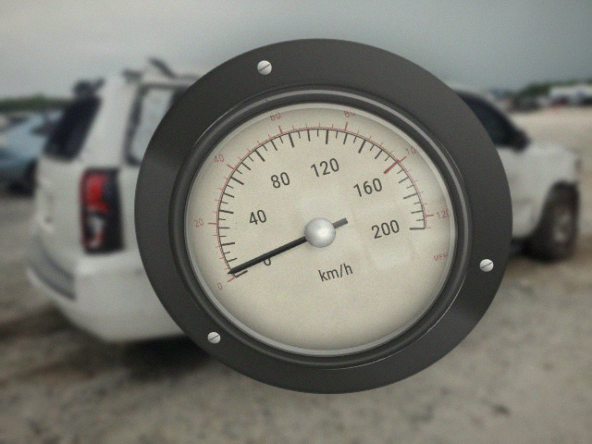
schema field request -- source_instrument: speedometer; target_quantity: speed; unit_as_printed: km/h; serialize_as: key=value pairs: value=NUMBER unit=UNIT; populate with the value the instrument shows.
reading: value=5 unit=km/h
